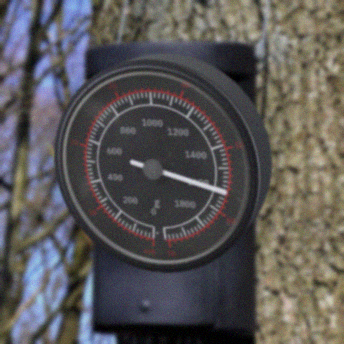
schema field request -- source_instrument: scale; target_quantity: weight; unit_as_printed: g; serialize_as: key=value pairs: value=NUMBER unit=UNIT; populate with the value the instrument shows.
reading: value=1600 unit=g
